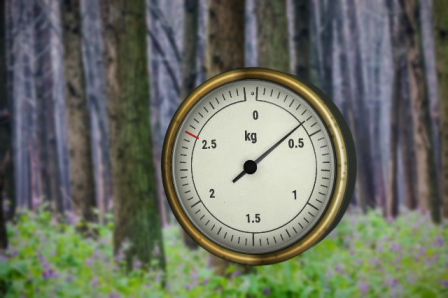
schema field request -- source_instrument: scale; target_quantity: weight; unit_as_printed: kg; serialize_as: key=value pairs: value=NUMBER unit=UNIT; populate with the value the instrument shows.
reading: value=0.4 unit=kg
